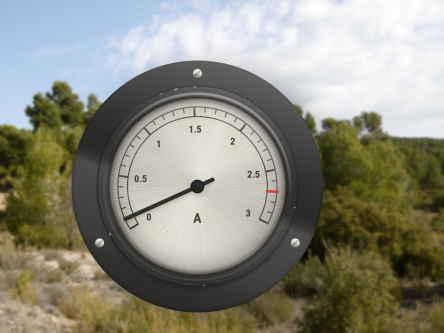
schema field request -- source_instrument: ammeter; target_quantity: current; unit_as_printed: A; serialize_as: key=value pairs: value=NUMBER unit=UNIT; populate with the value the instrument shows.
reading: value=0.1 unit=A
